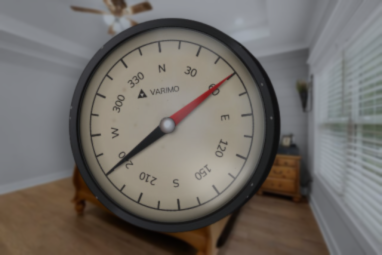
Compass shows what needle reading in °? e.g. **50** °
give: **60** °
